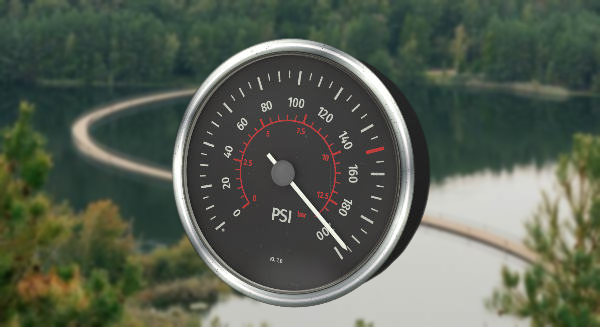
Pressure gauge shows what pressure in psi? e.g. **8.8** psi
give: **195** psi
